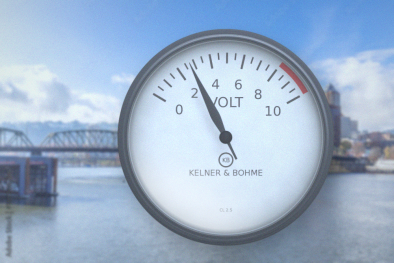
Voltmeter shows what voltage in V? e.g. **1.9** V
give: **2.75** V
